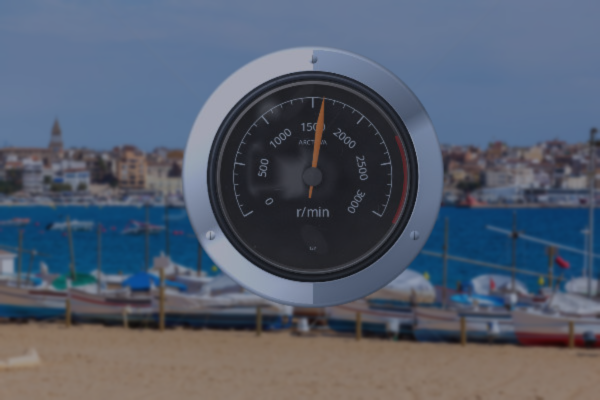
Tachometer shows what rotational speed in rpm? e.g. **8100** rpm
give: **1600** rpm
